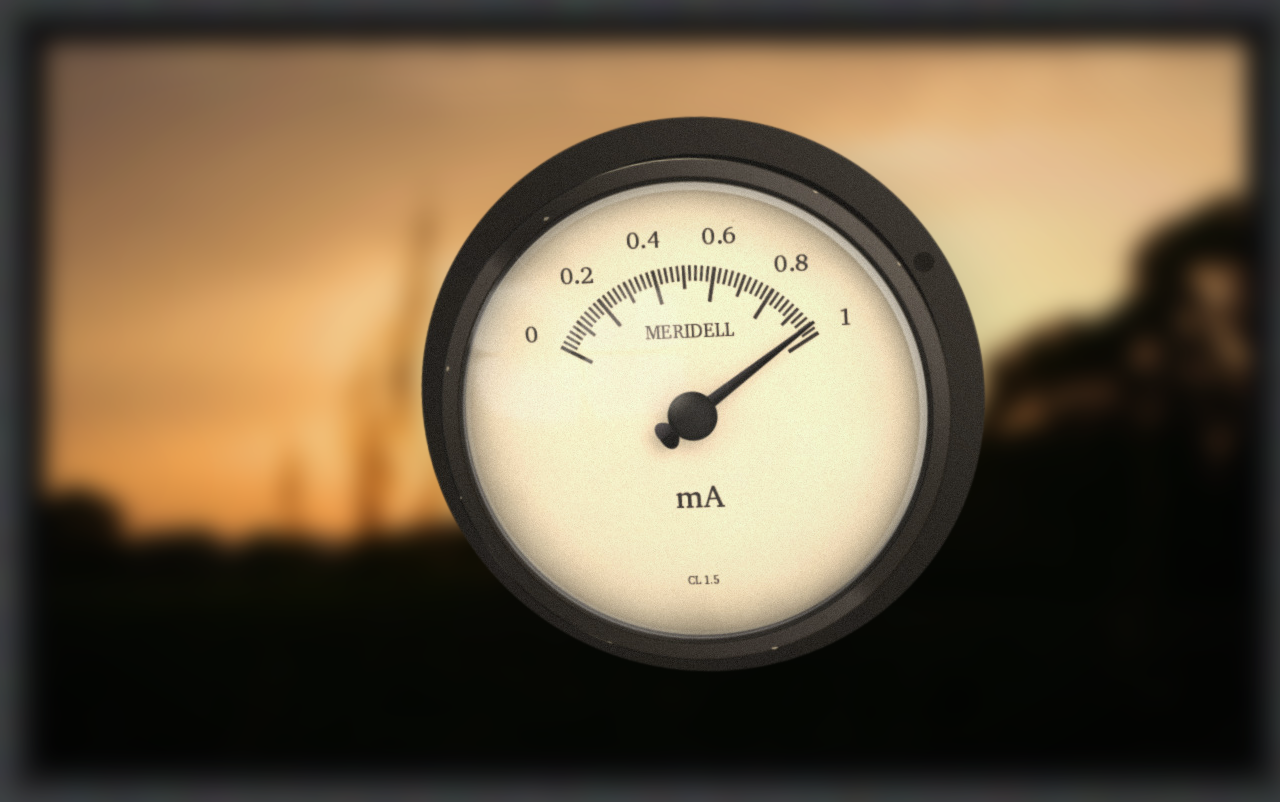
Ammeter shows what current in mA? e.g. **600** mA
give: **0.96** mA
